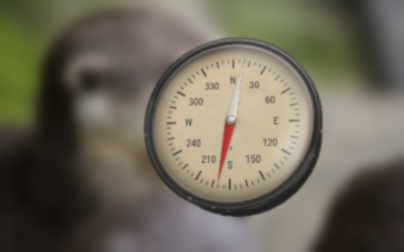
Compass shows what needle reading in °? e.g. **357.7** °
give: **190** °
